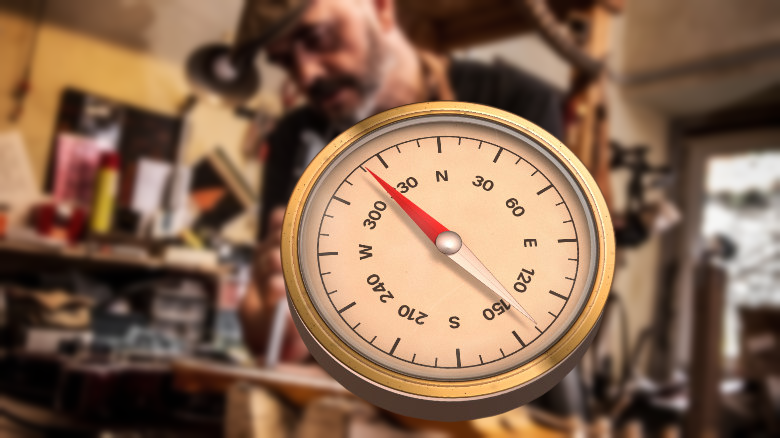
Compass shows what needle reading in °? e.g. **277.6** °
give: **320** °
